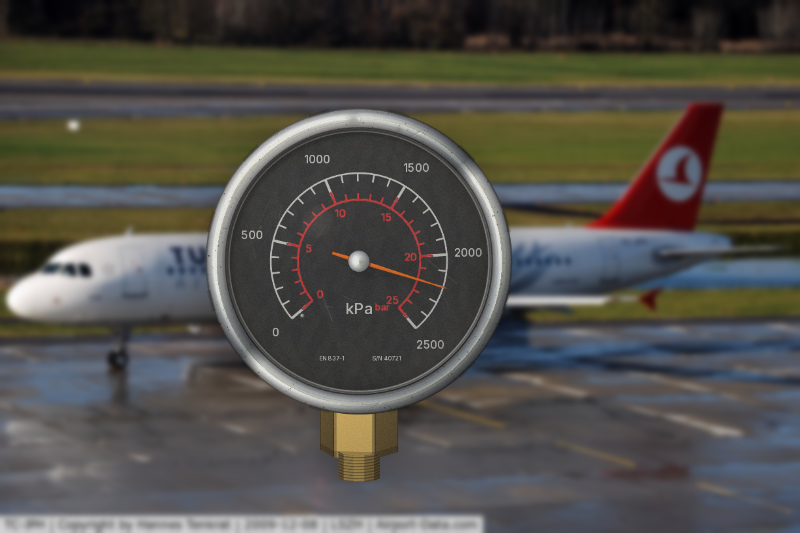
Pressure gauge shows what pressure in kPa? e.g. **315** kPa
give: **2200** kPa
